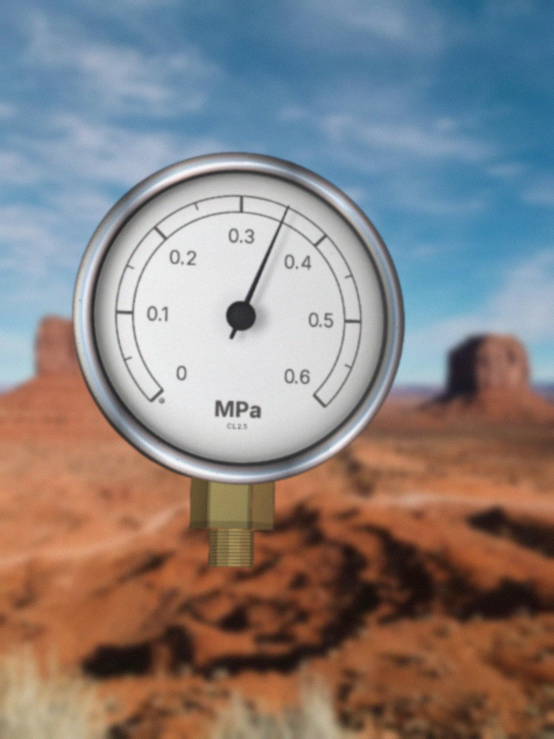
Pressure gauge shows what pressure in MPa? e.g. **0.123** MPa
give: **0.35** MPa
